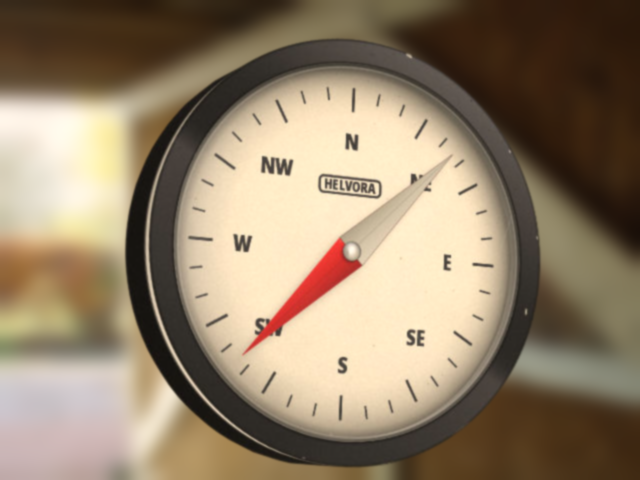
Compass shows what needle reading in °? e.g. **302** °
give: **225** °
